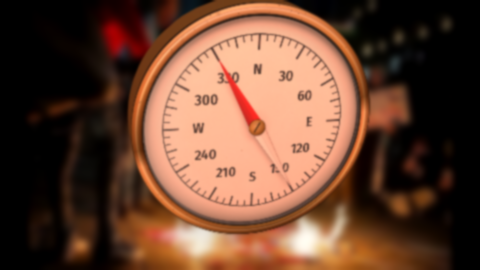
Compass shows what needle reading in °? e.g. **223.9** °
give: **330** °
